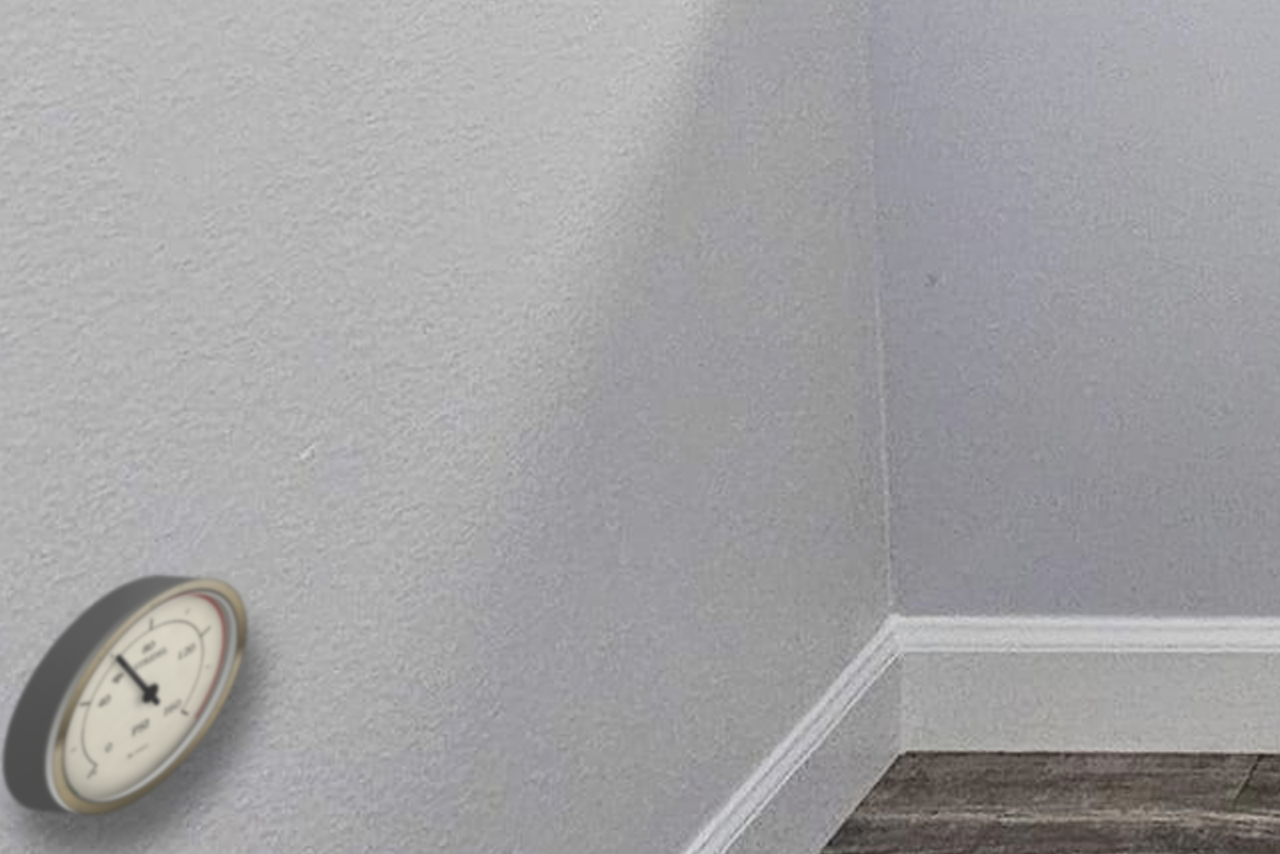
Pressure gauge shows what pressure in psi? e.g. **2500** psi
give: **60** psi
